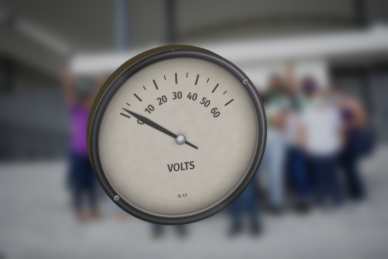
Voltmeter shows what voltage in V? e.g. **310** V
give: **2.5** V
